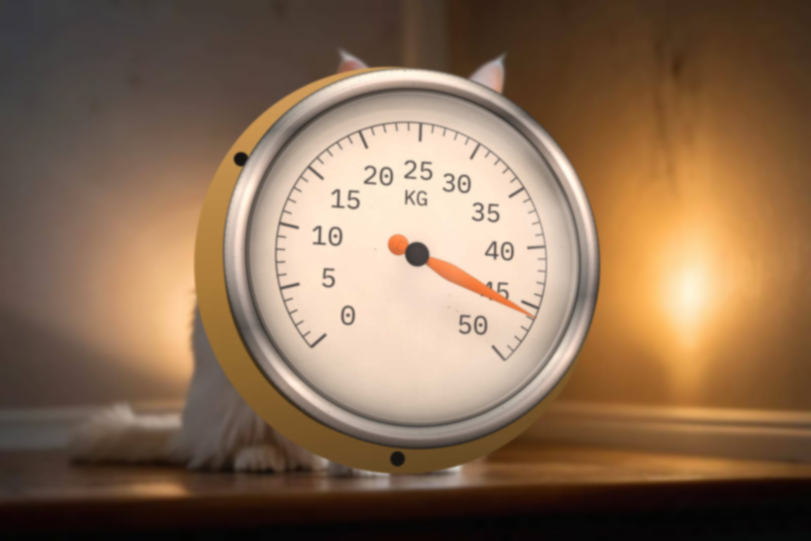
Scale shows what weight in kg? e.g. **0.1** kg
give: **46** kg
